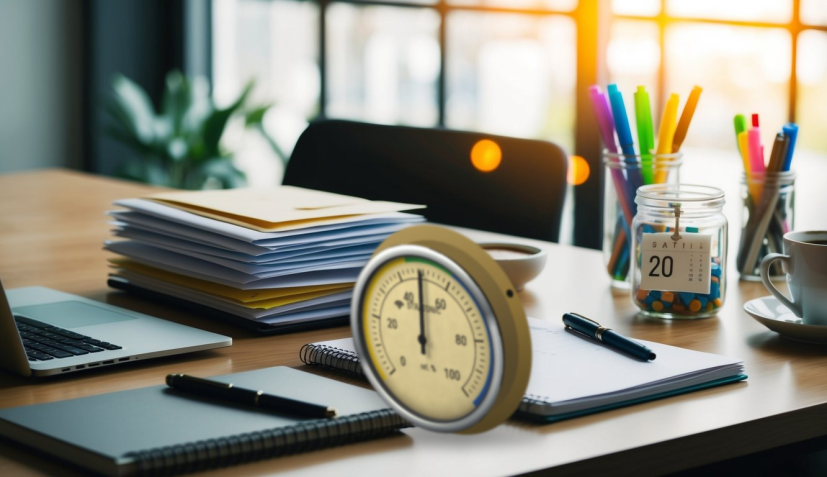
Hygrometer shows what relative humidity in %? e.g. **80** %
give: **50** %
